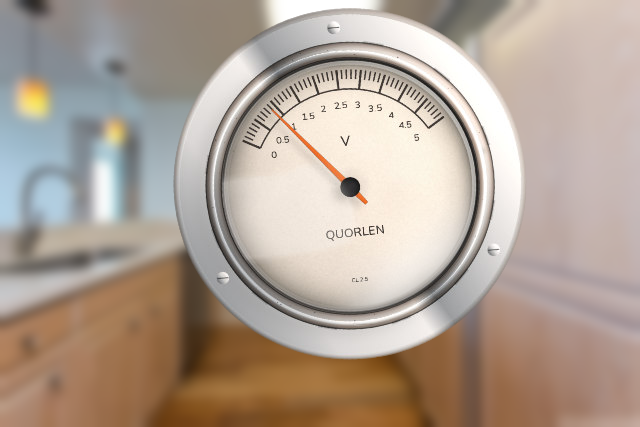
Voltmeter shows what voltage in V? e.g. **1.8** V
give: **0.9** V
